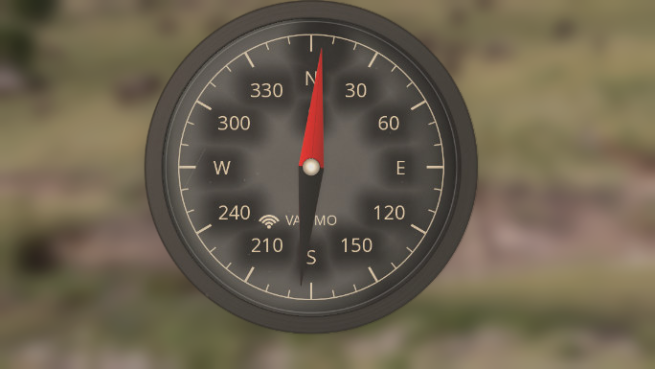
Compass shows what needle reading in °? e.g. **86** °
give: **5** °
